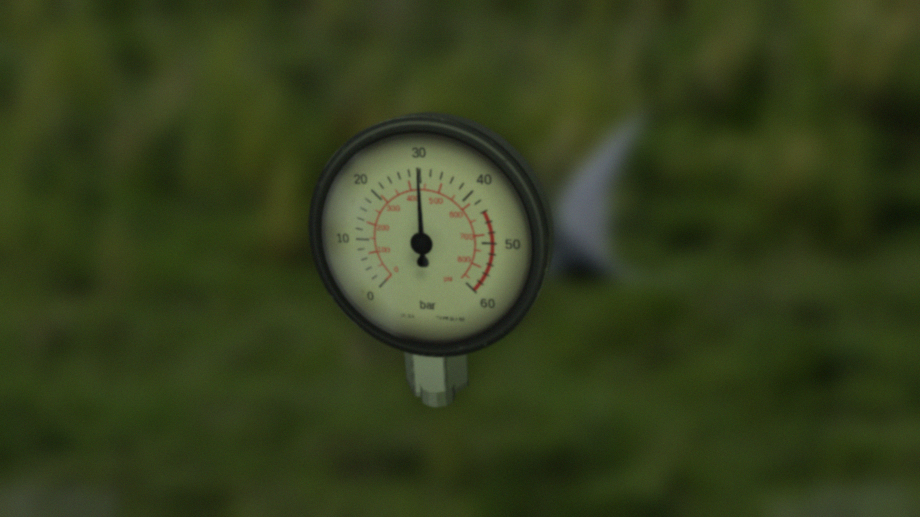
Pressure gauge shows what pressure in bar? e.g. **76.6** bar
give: **30** bar
